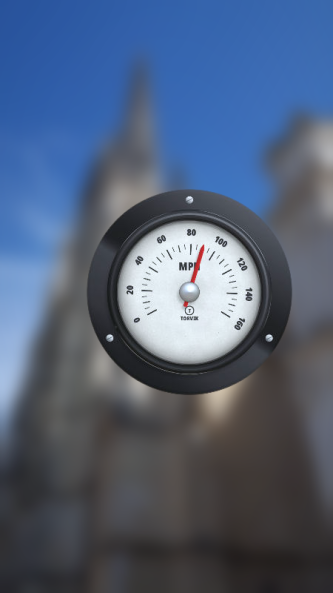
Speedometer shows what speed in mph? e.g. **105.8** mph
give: **90** mph
